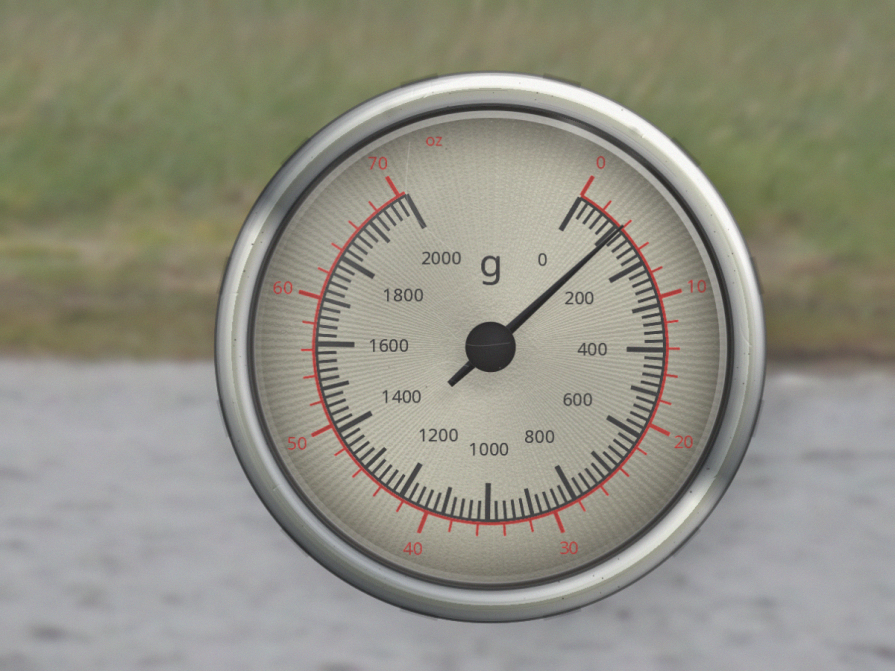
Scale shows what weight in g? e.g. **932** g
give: **110** g
